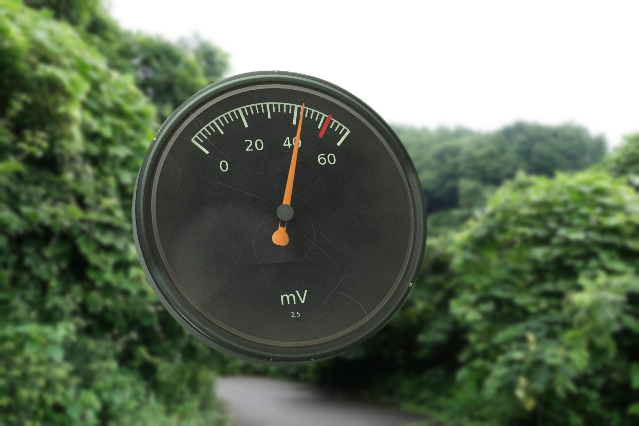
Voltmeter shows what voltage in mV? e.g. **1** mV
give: **42** mV
